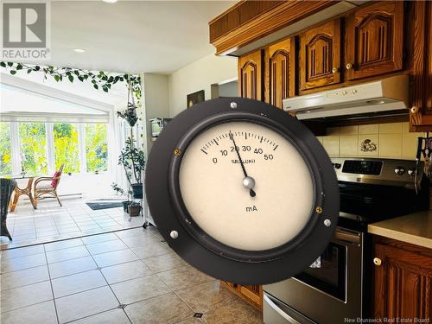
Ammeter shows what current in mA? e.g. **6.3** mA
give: **20** mA
